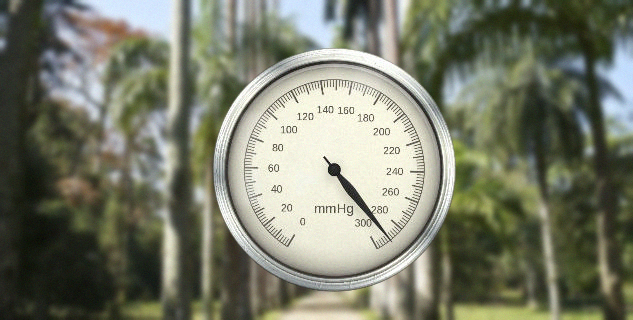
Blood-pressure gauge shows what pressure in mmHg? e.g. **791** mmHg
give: **290** mmHg
